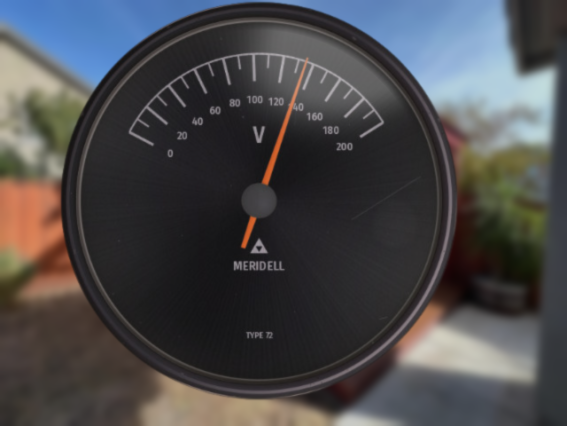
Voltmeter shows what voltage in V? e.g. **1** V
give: **135** V
